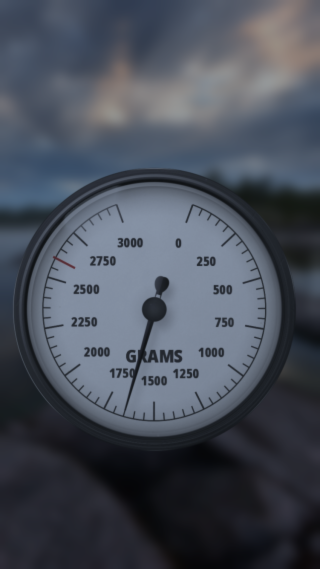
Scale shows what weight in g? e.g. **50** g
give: **1650** g
